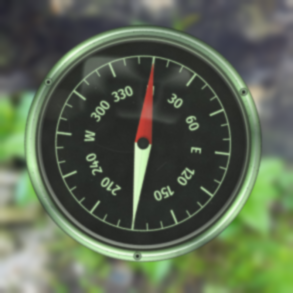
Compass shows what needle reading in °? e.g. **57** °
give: **0** °
